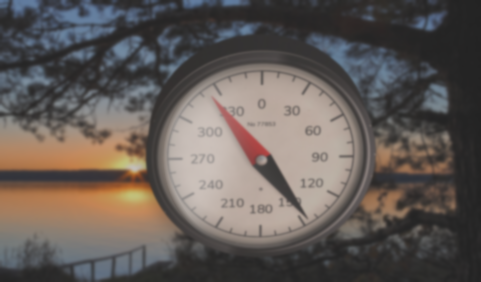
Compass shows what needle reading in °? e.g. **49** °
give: **325** °
